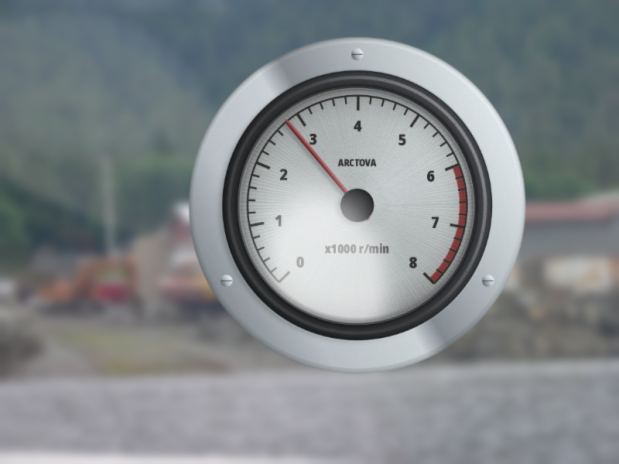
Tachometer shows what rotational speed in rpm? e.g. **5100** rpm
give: **2800** rpm
